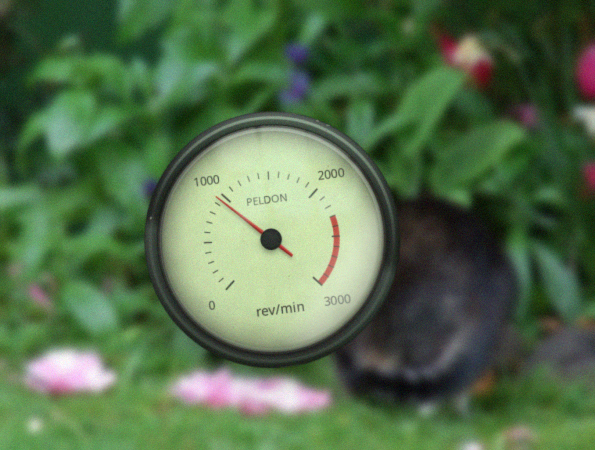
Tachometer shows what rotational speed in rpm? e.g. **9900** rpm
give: **950** rpm
